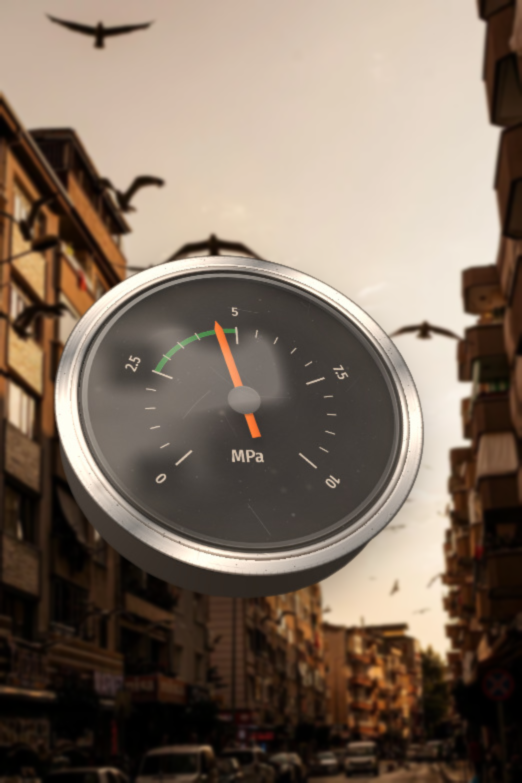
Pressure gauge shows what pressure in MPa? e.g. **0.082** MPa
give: **4.5** MPa
